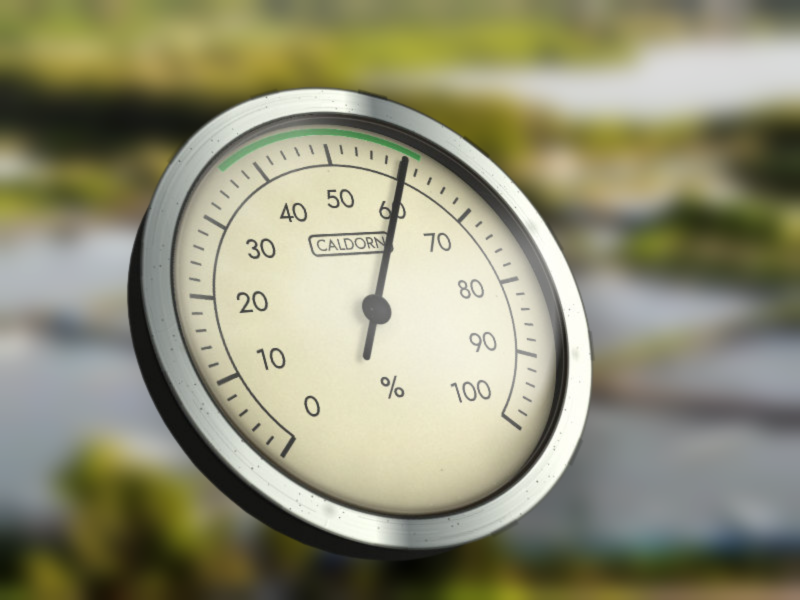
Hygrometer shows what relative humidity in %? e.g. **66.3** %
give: **60** %
